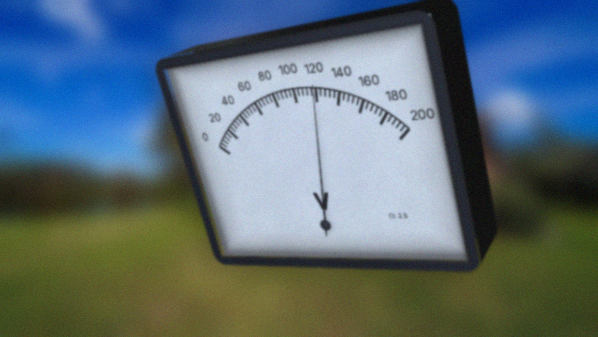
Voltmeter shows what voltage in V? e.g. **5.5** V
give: **120** V
